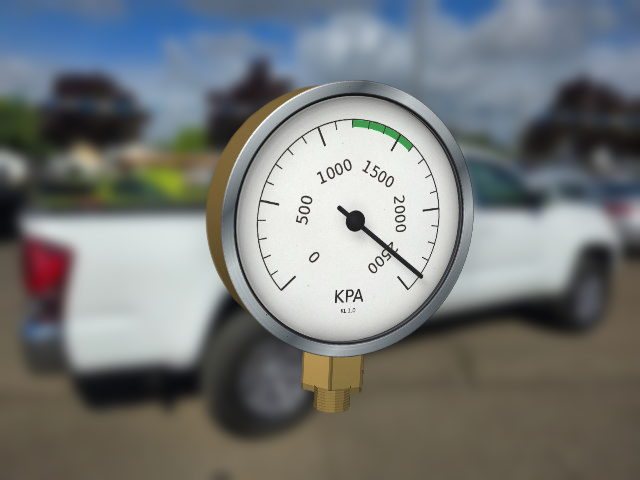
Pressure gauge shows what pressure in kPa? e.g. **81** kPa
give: **2400** kPa
